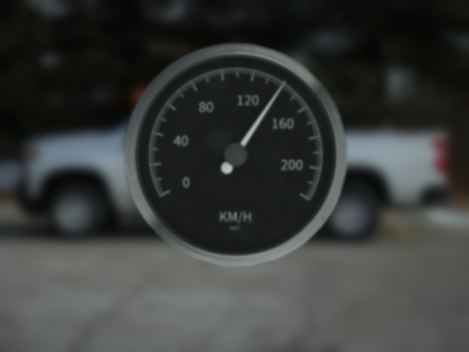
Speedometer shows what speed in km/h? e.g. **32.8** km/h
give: **140** km/h
